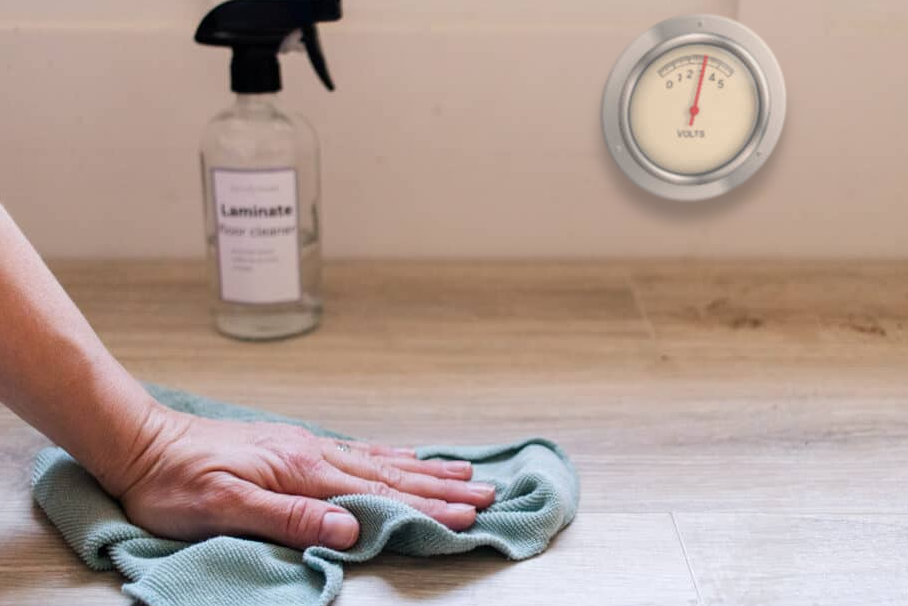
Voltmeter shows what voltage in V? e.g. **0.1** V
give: **3** V
